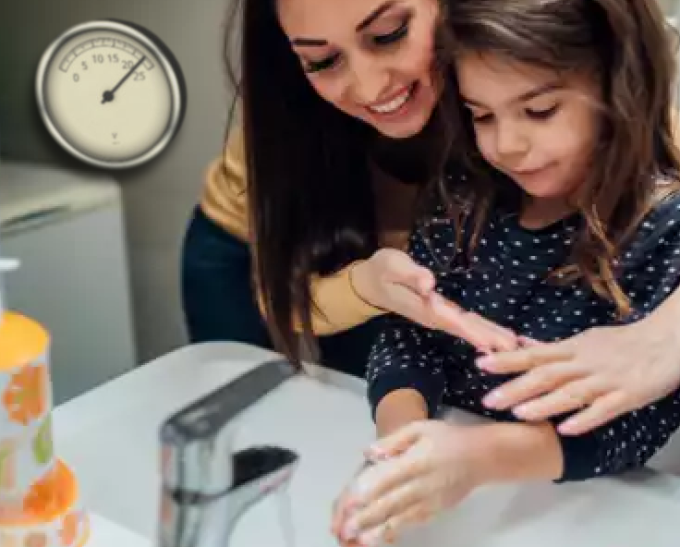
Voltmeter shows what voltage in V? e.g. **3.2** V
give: **22.5** V
